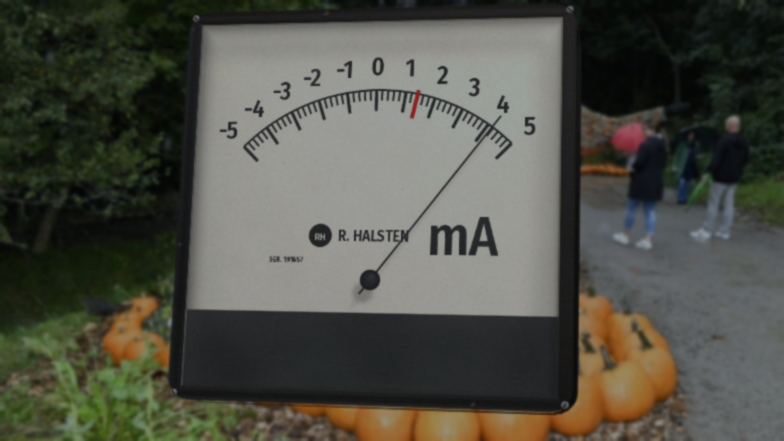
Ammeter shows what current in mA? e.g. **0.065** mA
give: **4.2** mA
